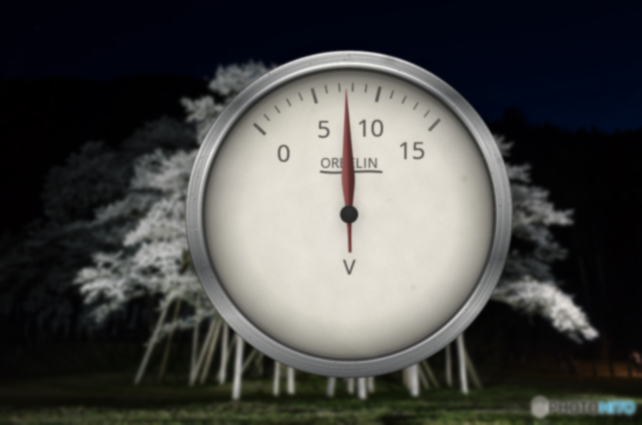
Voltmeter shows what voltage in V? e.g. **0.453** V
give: **7.5** V
